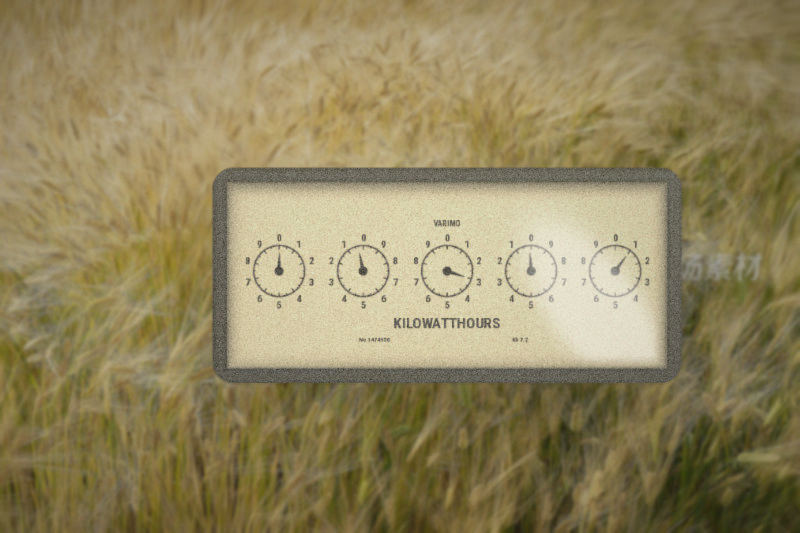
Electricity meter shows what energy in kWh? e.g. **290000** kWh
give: **301** kWh
